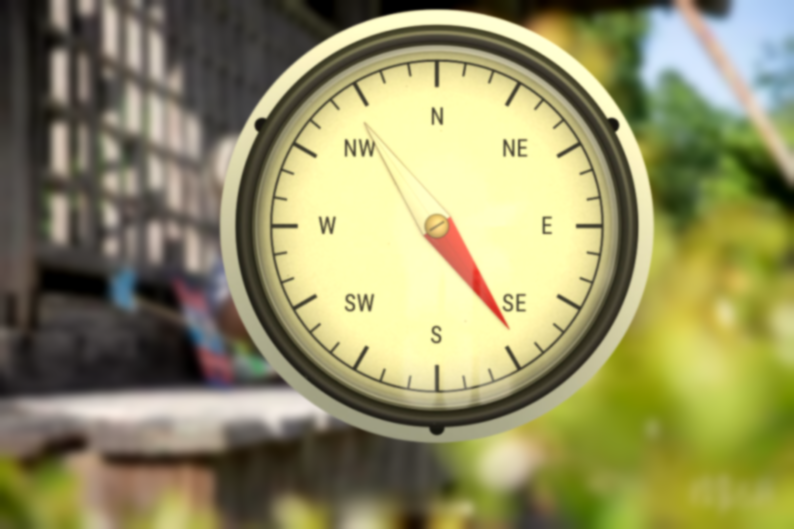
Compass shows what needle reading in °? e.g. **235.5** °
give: **145** °
